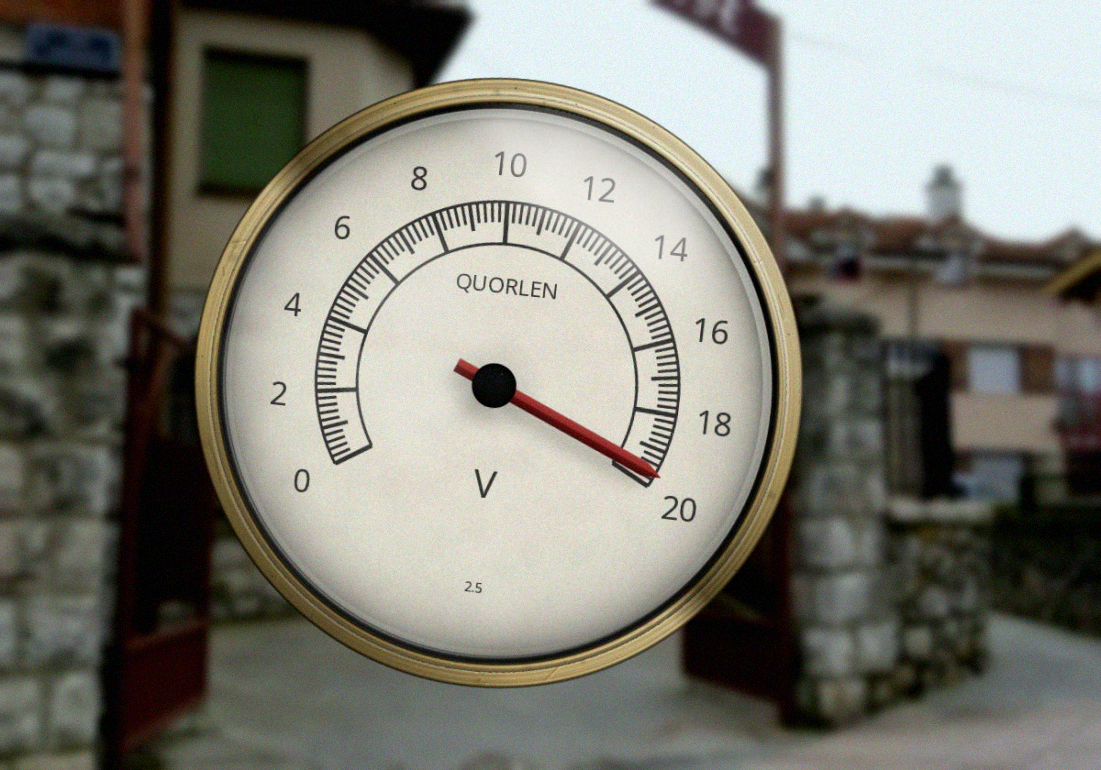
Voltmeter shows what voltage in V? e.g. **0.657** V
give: **19.6** V
